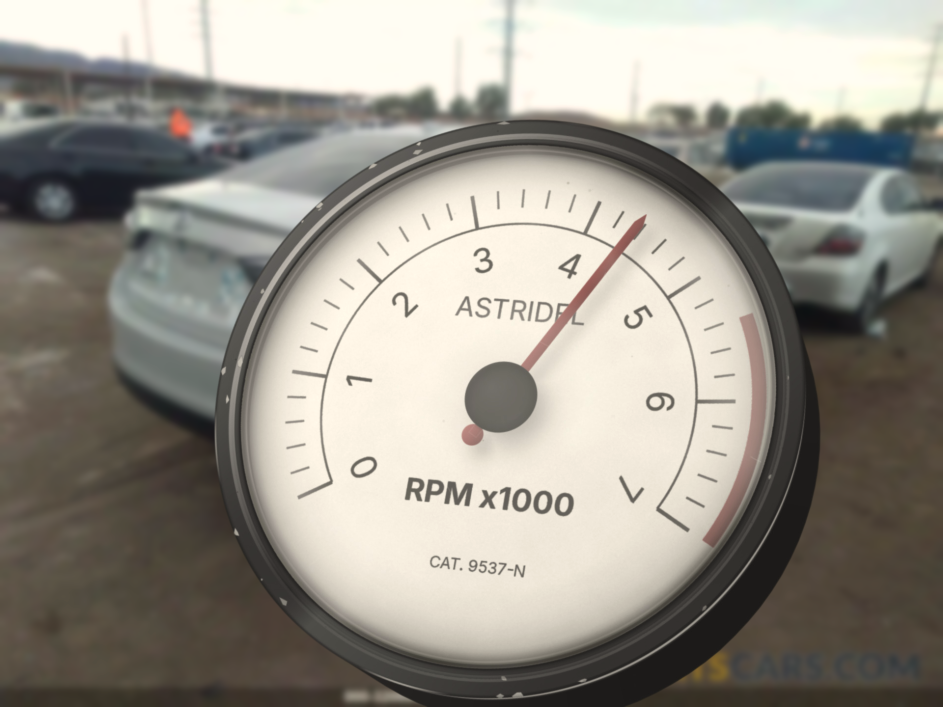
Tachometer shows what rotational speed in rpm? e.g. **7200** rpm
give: **4400** rpm
